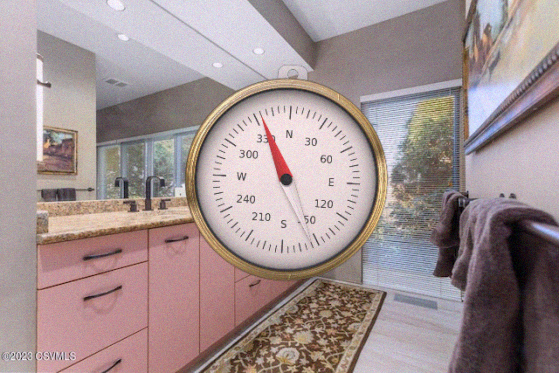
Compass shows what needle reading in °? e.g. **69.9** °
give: **335** °
